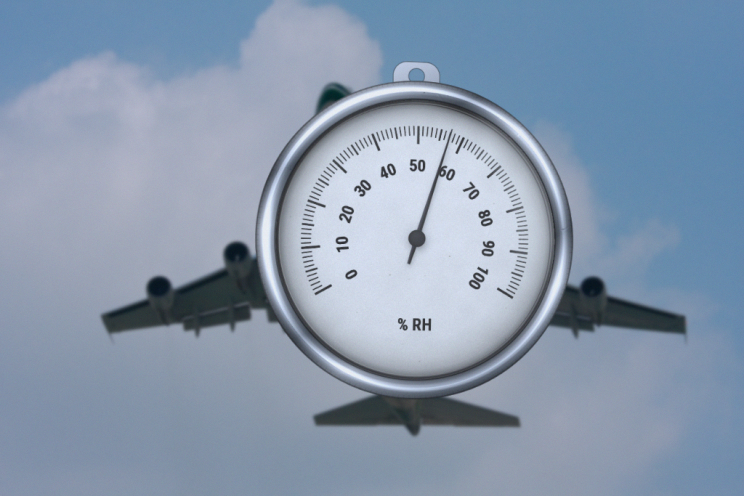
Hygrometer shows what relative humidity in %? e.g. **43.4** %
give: **57** %
